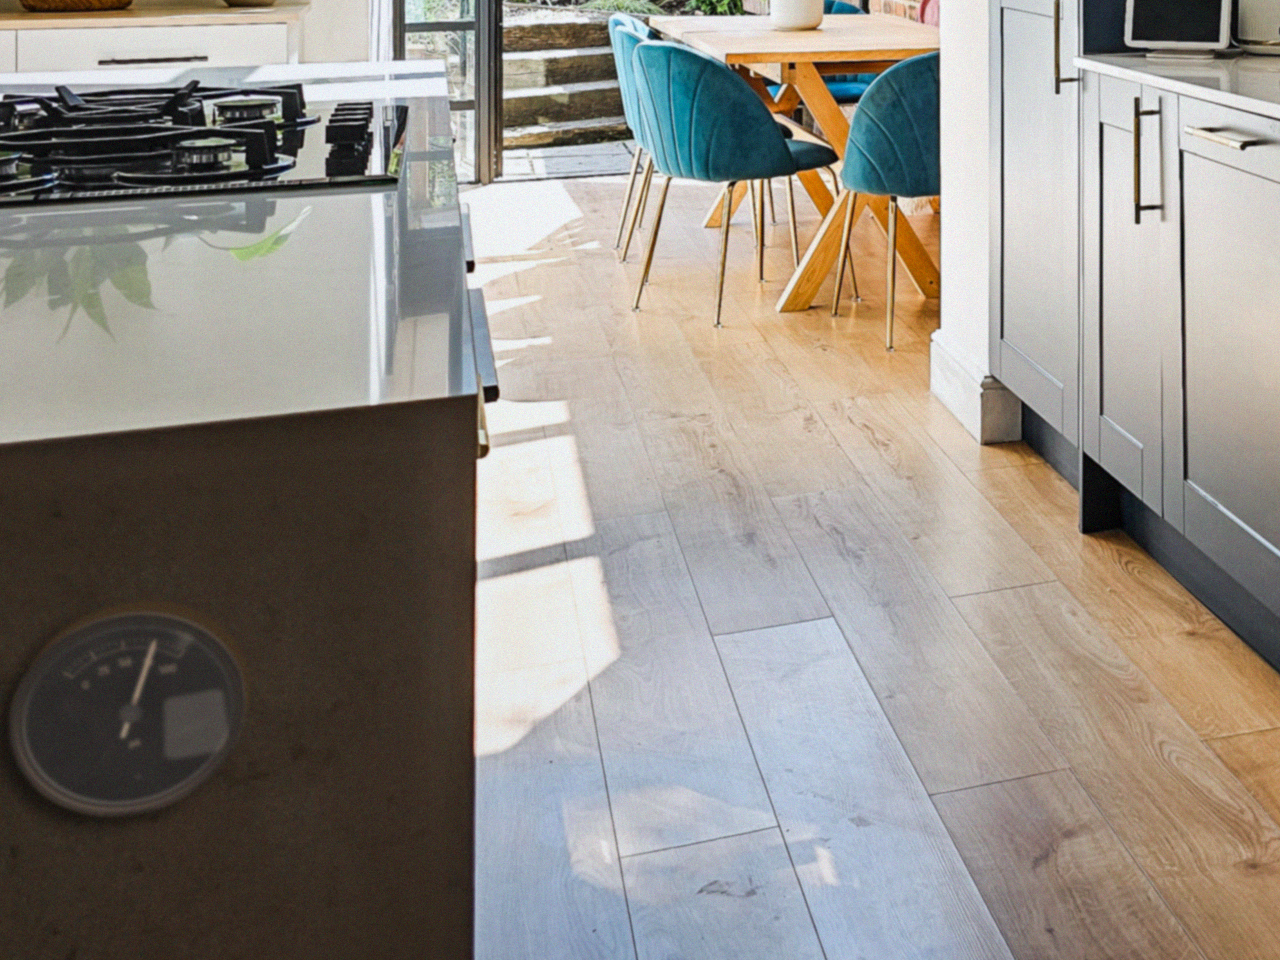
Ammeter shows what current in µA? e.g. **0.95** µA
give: **75** µA
